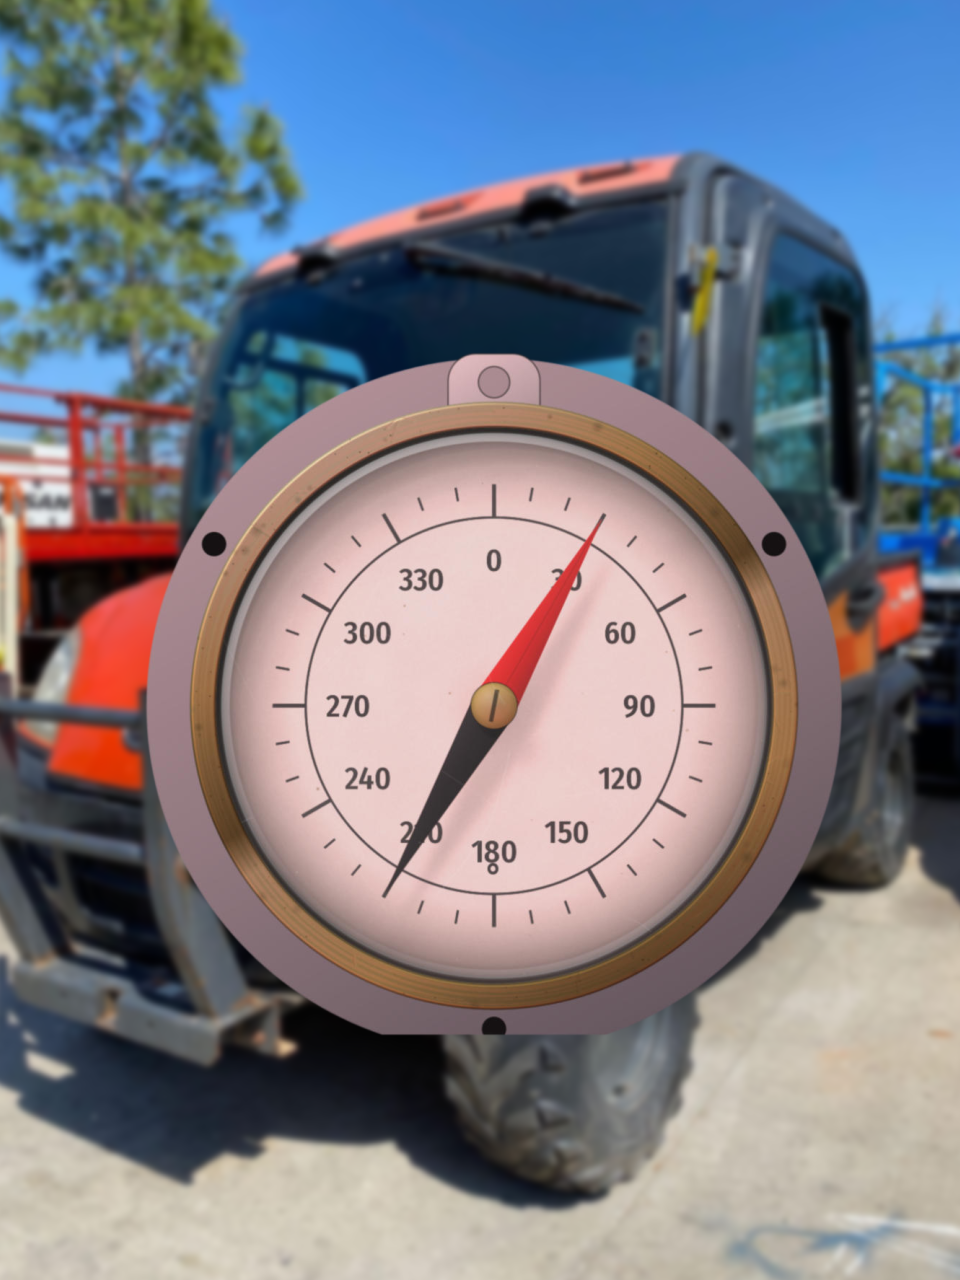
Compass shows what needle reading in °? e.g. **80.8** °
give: **30** °
